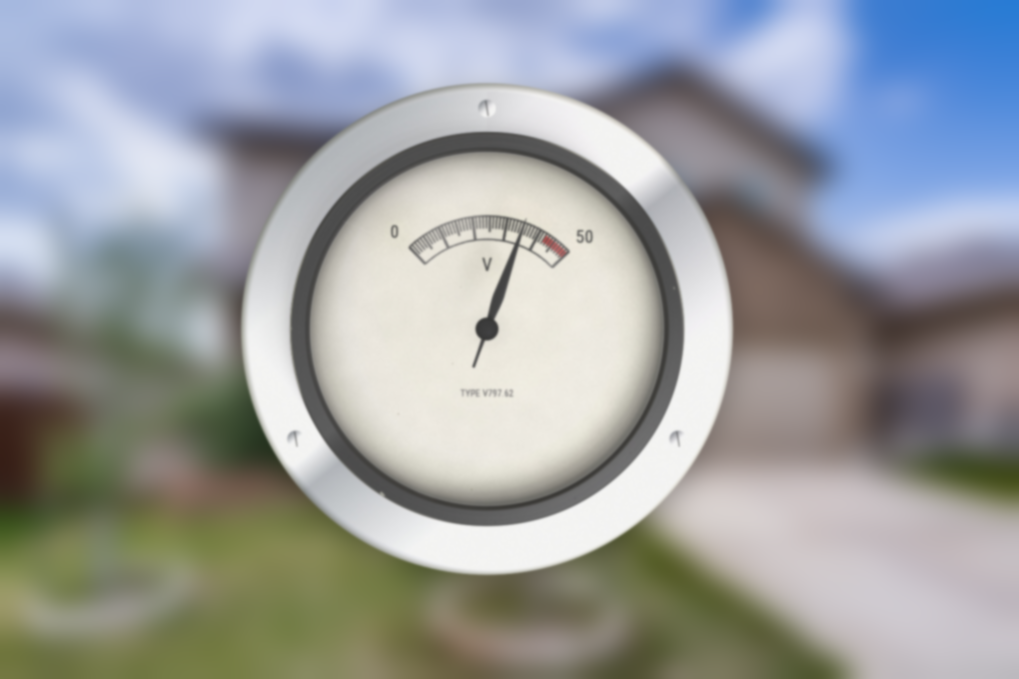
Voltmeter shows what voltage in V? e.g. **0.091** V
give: **35** V
